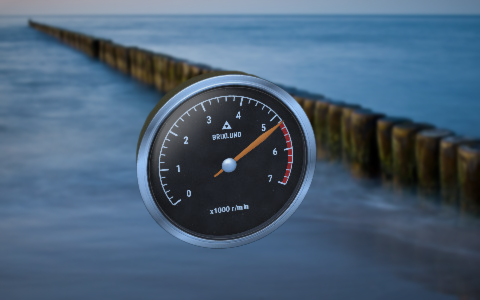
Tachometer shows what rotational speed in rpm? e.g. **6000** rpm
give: **5200** rpm
